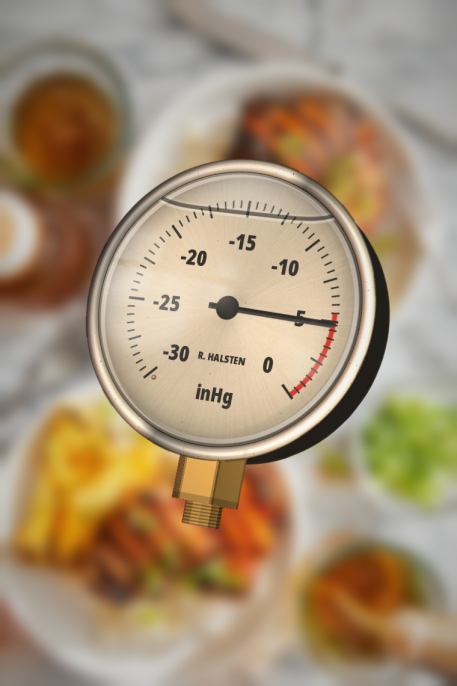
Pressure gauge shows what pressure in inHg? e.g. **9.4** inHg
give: **-4.75** inHg
